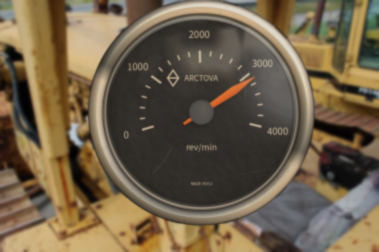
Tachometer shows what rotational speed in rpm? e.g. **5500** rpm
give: **3100** rpm
